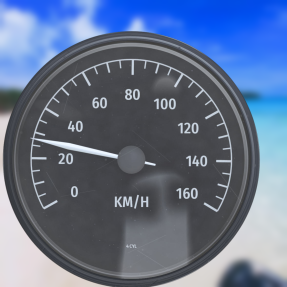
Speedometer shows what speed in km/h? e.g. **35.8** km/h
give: **27.5** km/h
